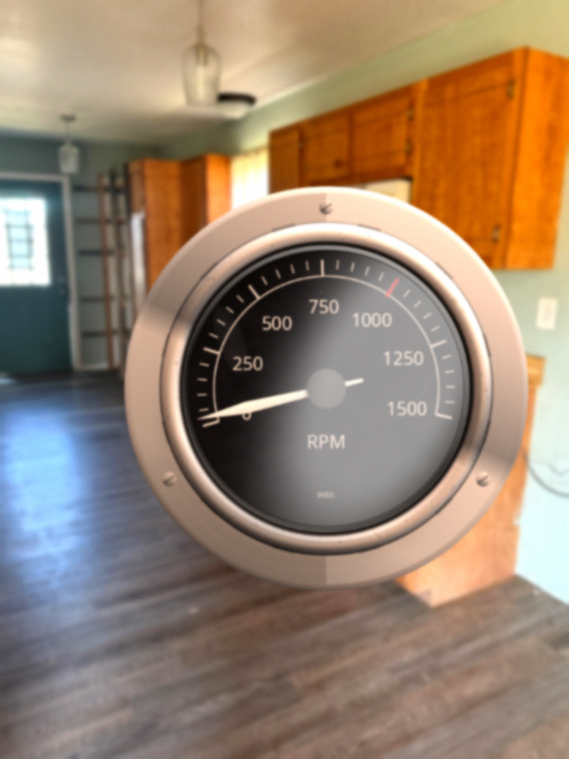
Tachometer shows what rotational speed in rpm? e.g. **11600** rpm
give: **25** rpm
